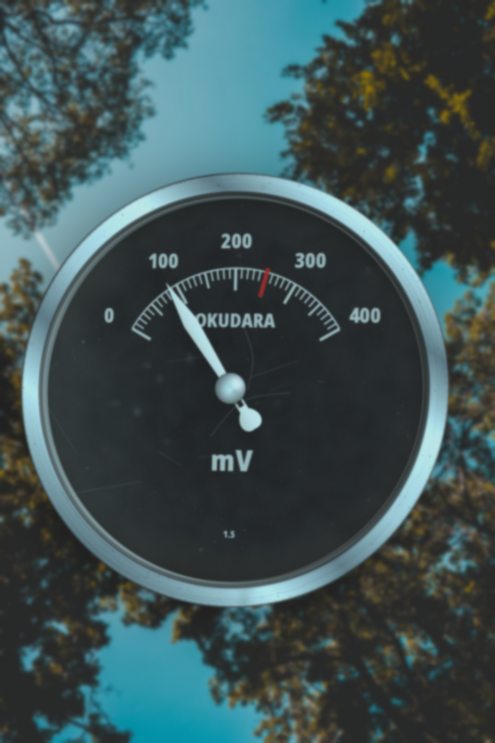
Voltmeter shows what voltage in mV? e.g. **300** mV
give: **90** mV
